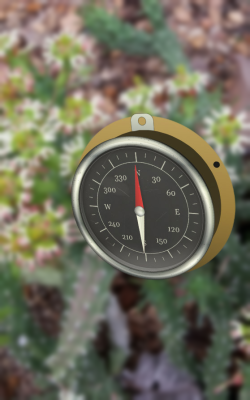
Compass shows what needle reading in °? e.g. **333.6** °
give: **0** °
